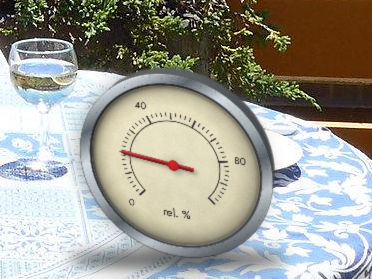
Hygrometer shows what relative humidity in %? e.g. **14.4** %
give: **20** %
